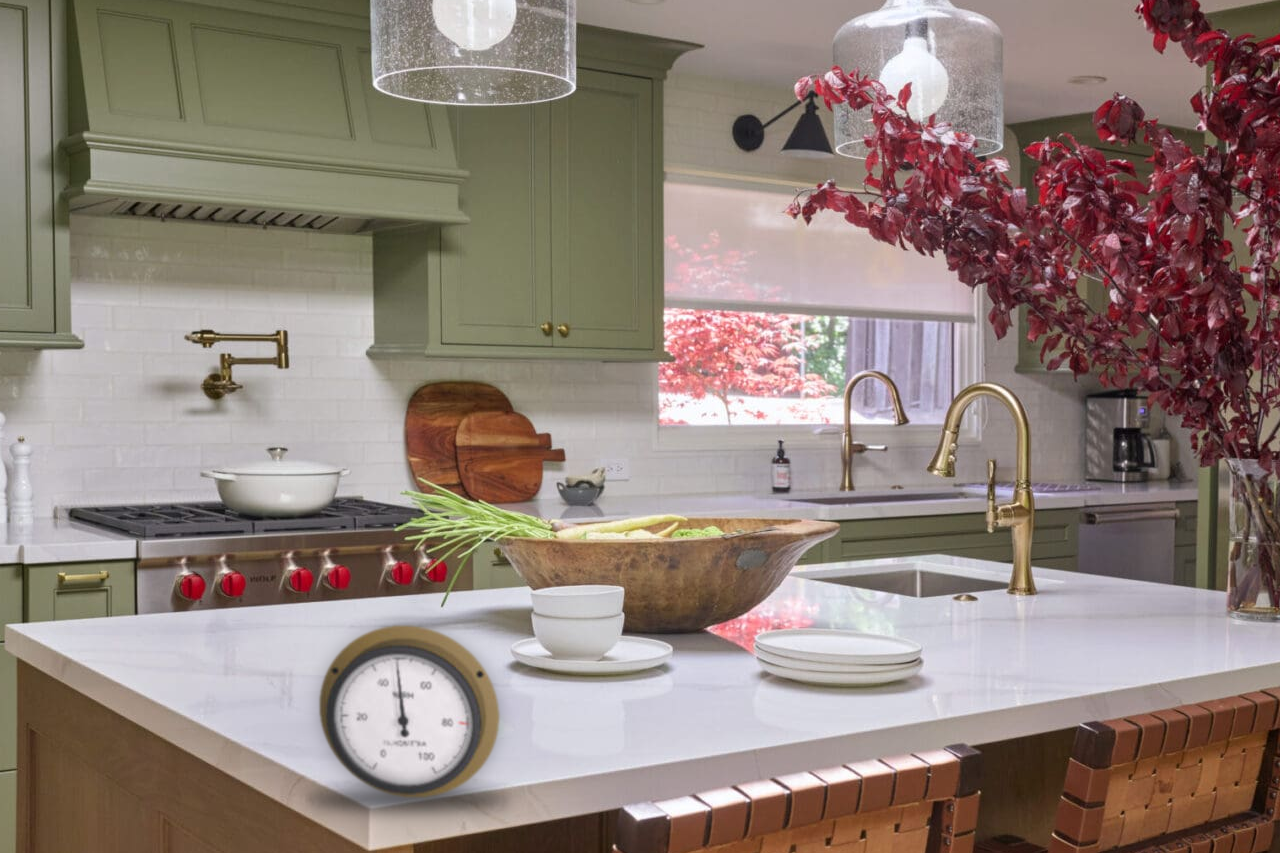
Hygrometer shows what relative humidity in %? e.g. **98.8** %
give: **48** %
